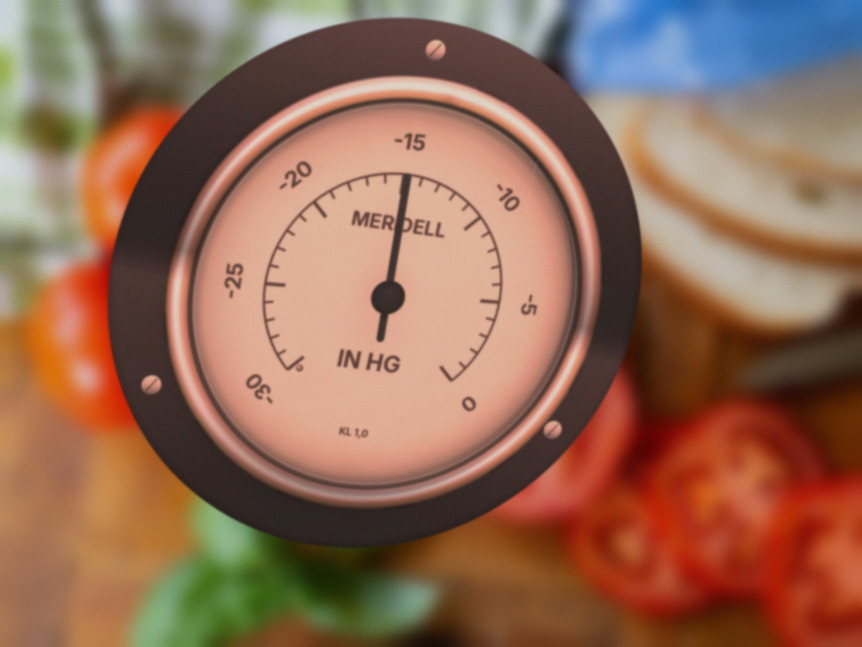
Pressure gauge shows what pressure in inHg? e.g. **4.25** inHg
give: **-15** inHg
